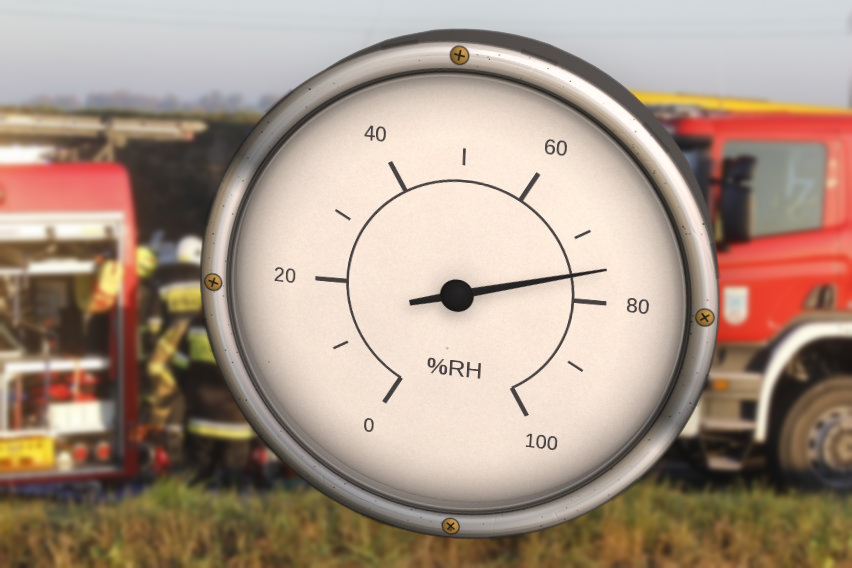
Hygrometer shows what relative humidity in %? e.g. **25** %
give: **75** %
